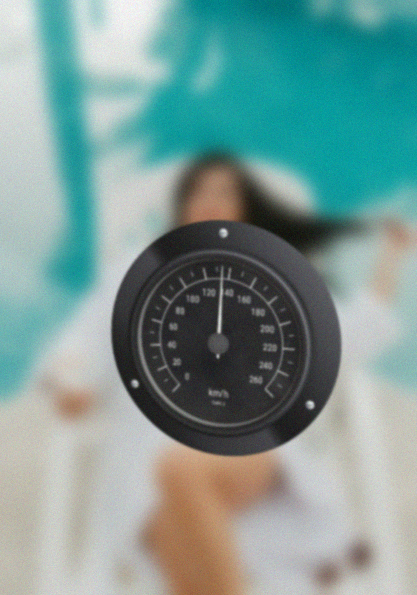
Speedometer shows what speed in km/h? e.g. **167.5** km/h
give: **135** km/h
